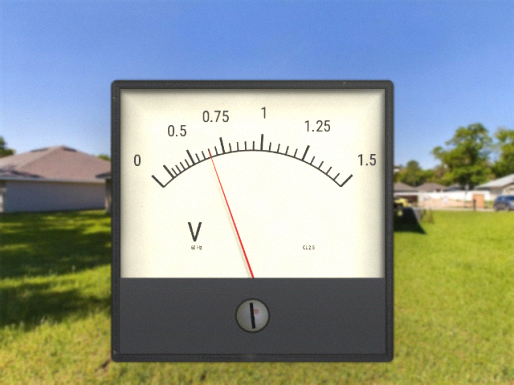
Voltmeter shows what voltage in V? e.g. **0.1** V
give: **0.65** V
